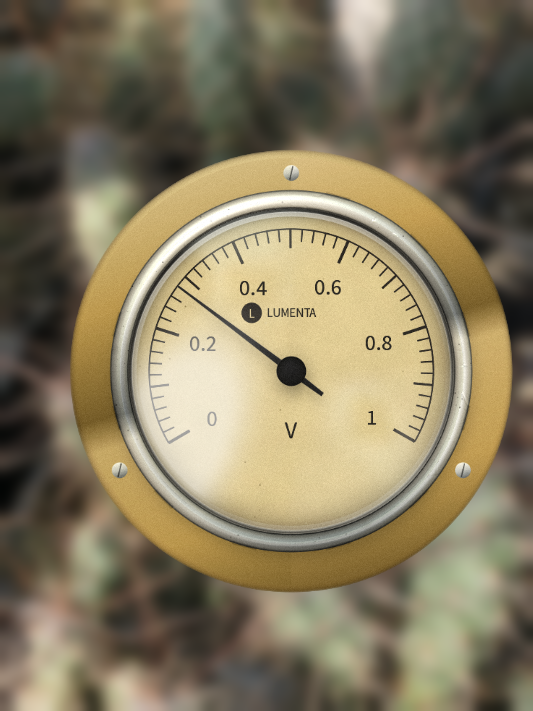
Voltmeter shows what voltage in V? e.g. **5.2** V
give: **0.28** V
